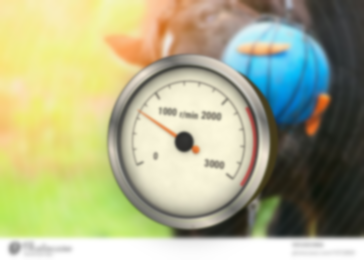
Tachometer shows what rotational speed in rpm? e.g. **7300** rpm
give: **700** rpm
